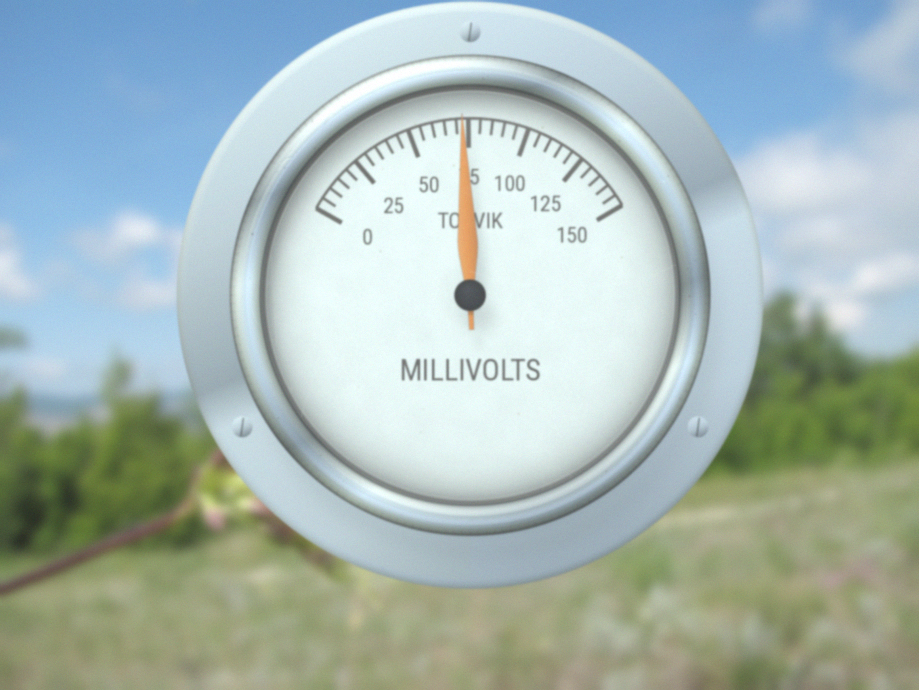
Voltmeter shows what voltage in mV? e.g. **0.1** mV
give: **72.5** mV
